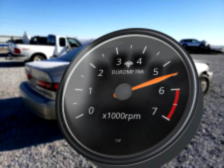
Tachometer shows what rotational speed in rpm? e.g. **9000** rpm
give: **5500** rpm
